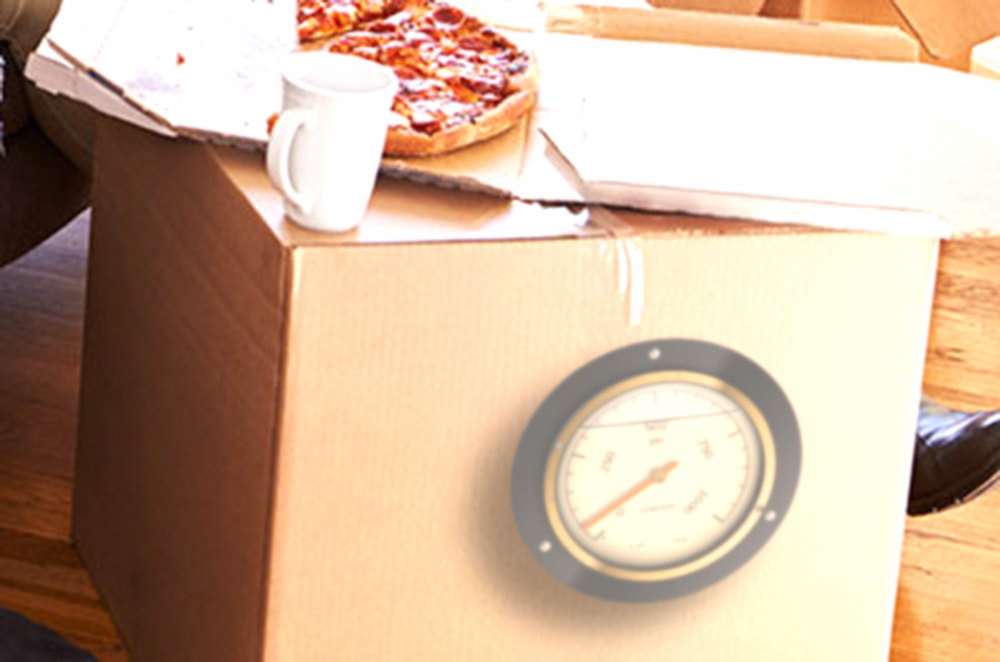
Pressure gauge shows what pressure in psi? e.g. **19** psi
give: **50** psi
